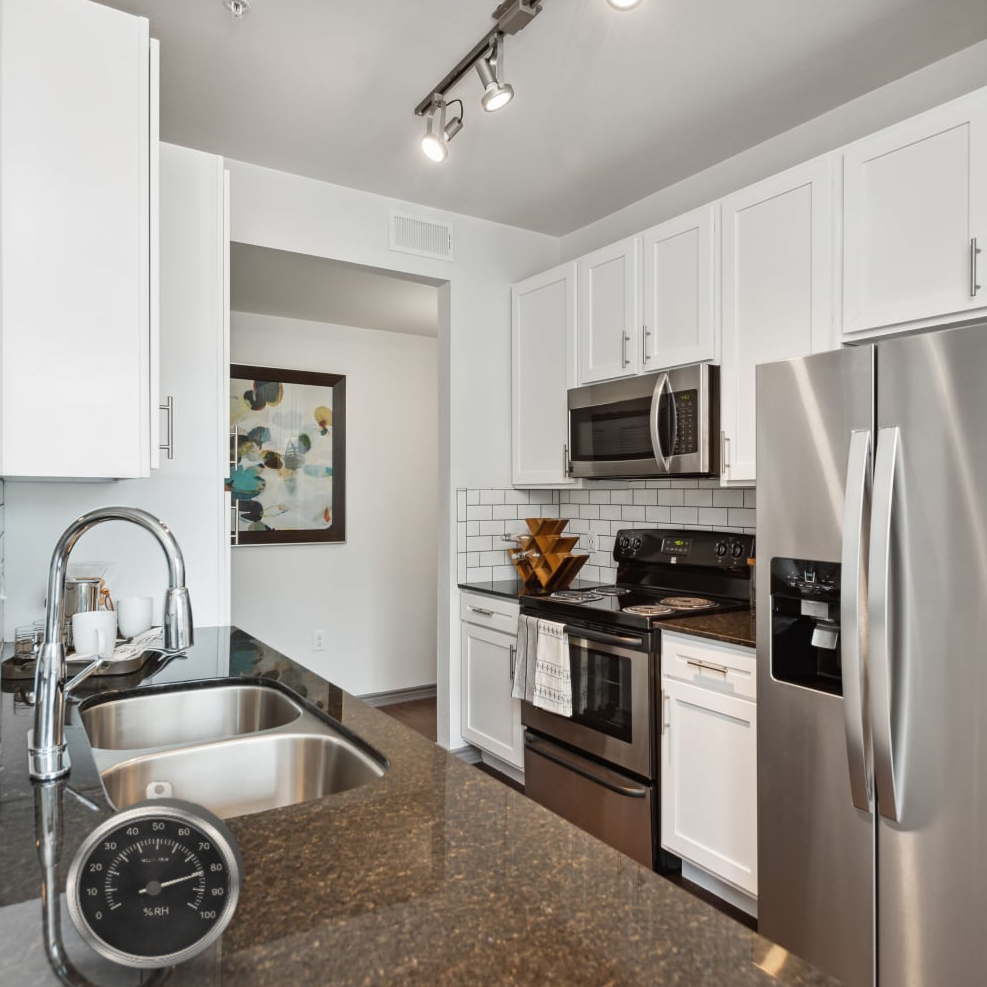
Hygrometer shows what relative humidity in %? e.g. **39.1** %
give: **80** %
